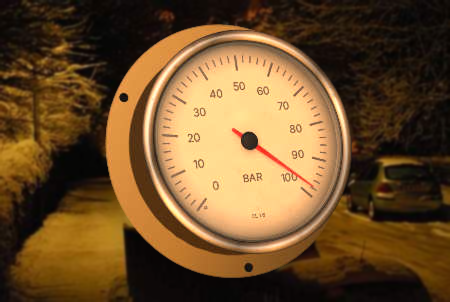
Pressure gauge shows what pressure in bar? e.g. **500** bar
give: **98** bar
